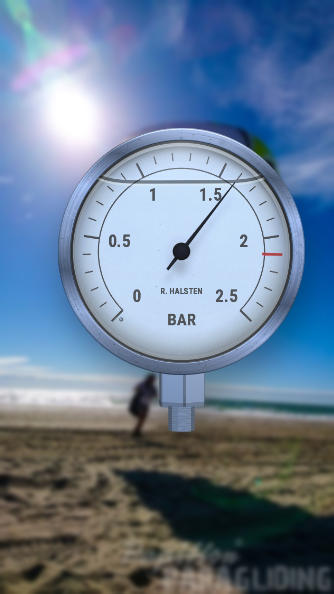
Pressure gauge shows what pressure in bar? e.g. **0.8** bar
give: **1.6** bar
